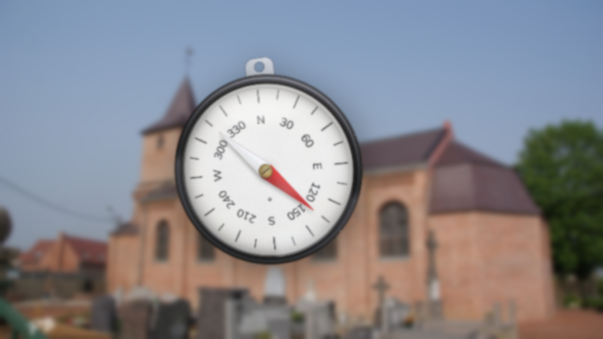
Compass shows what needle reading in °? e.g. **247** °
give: **135** °
